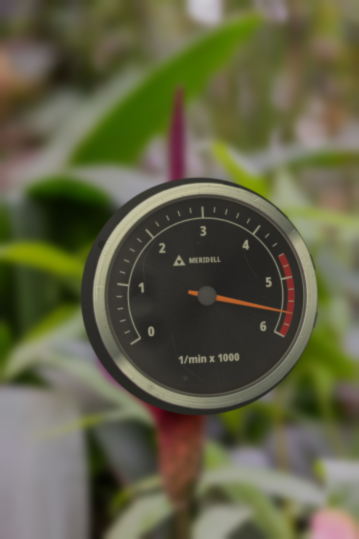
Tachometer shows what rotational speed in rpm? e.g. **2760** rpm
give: **5600** rpm
